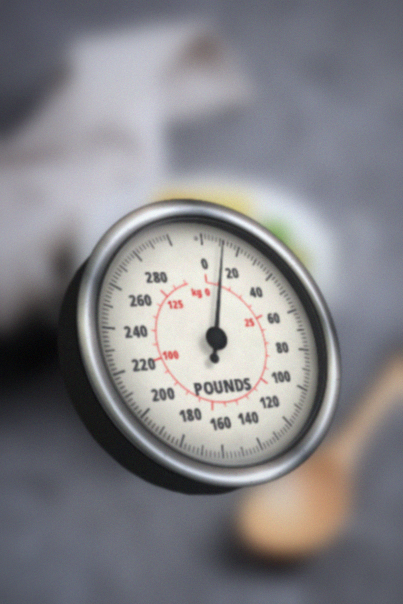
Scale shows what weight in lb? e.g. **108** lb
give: **10** lb
